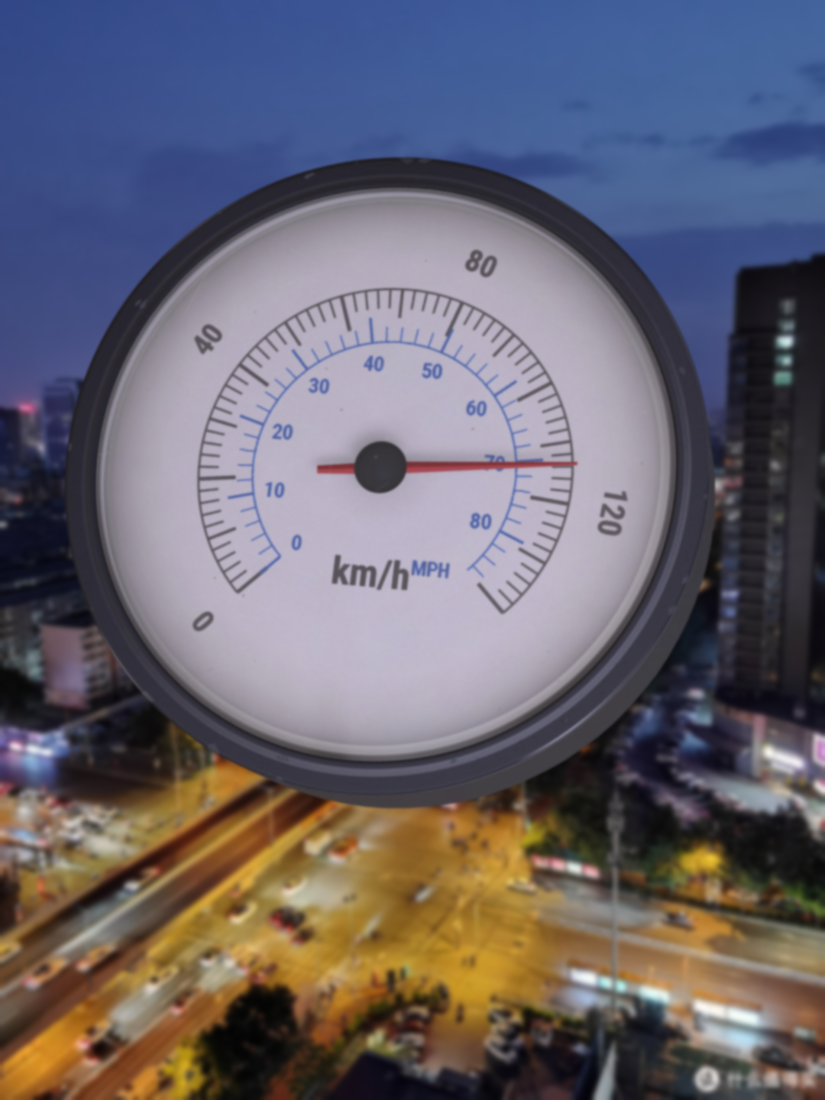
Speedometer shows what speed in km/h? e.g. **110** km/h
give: **114** km/h
